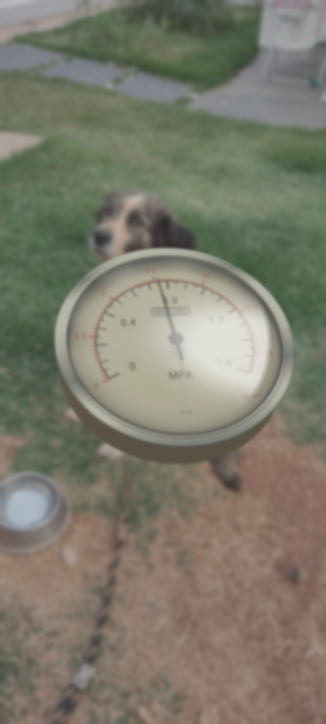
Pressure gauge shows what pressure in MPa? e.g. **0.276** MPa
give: **0.75** MPa
